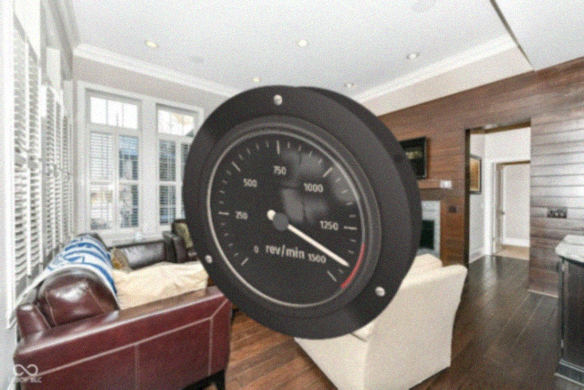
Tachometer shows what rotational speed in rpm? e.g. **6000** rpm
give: **1400** rpm
